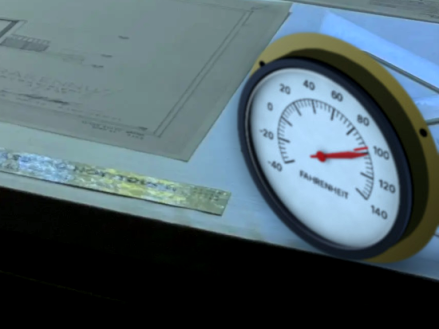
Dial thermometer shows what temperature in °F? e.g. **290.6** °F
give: **100** °F
